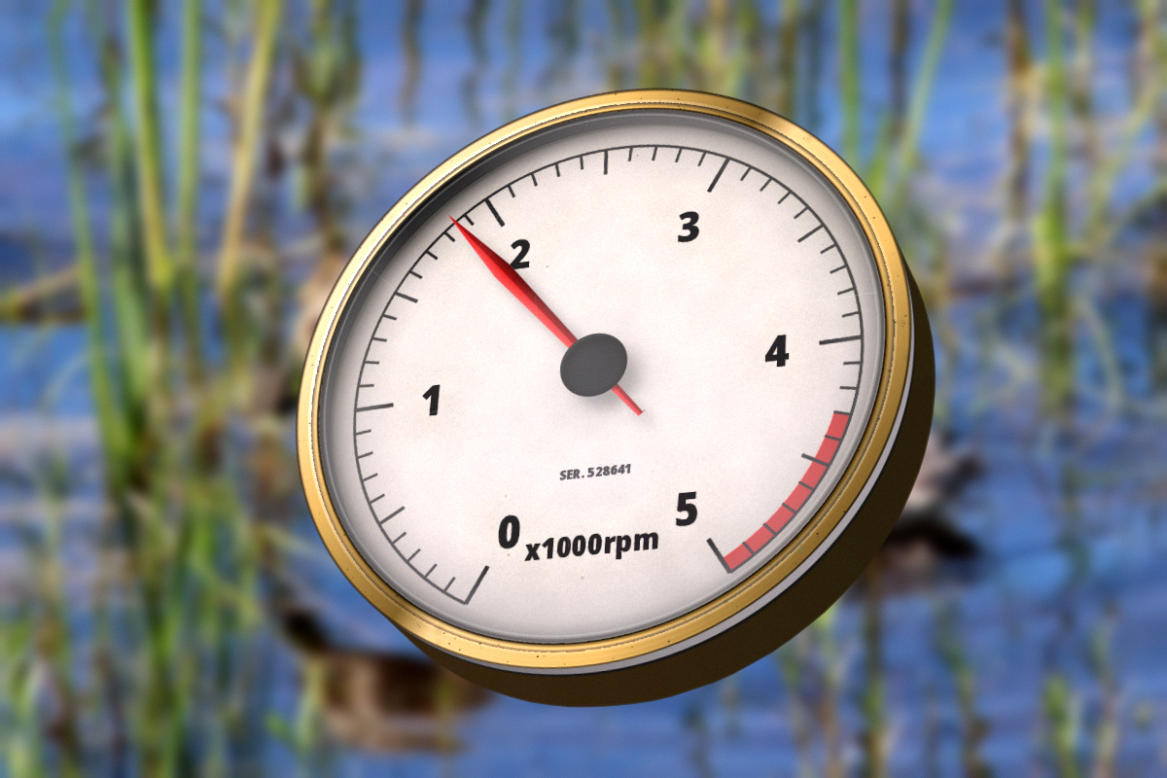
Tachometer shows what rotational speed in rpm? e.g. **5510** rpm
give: **1850** rpm
